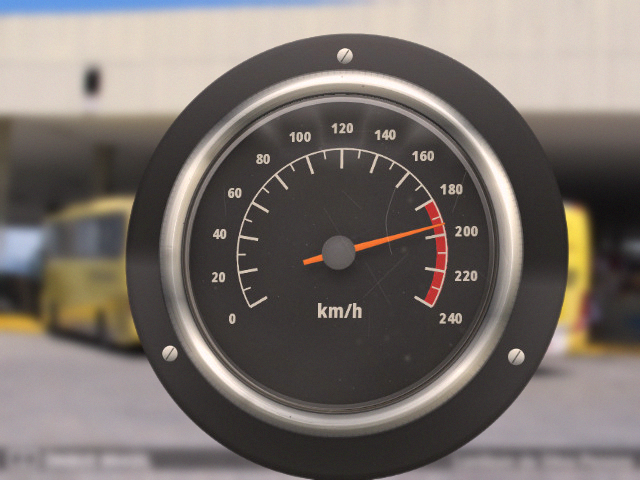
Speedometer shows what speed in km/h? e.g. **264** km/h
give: **195** km/h
